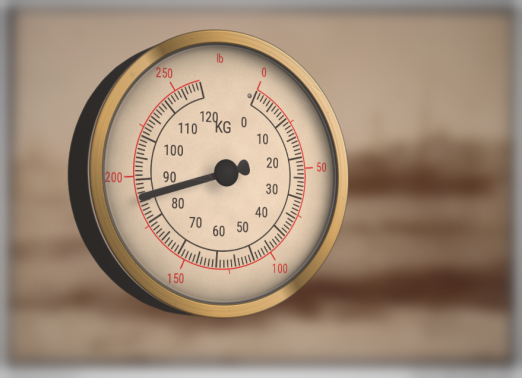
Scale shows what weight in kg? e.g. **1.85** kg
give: **86** kg
